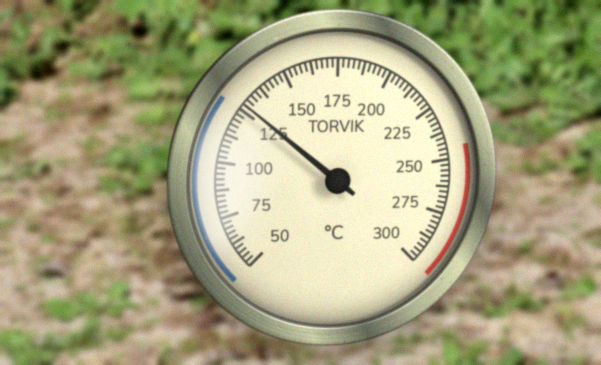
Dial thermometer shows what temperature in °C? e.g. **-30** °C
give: **127.5** °C
